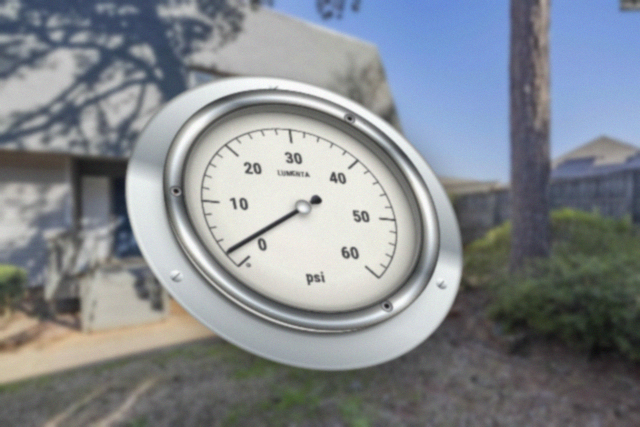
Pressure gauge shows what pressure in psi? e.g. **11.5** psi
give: **2** psi
